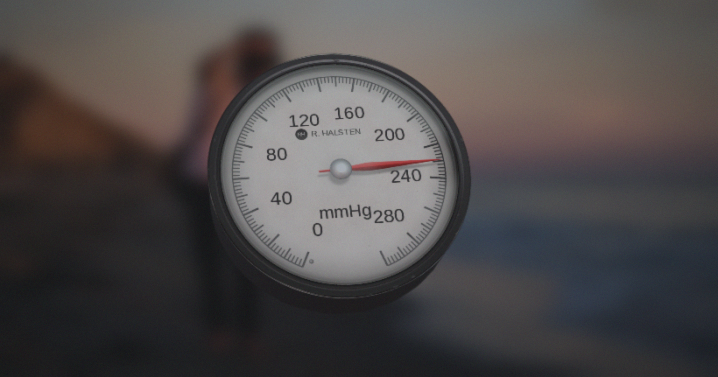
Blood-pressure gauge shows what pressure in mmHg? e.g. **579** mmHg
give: **230** mmHg
